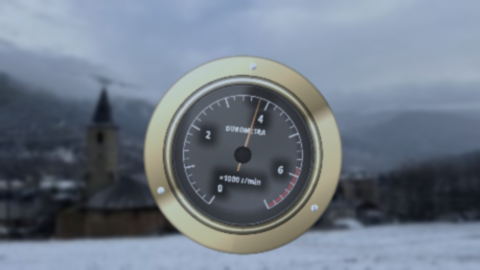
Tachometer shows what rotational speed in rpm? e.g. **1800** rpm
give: **3800** rpm
